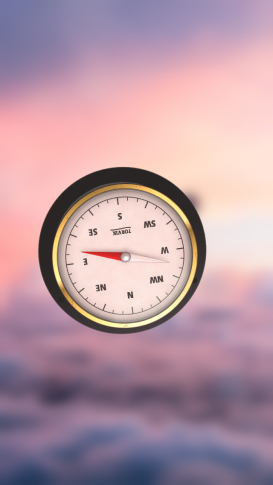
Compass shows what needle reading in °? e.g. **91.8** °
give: **105** °
